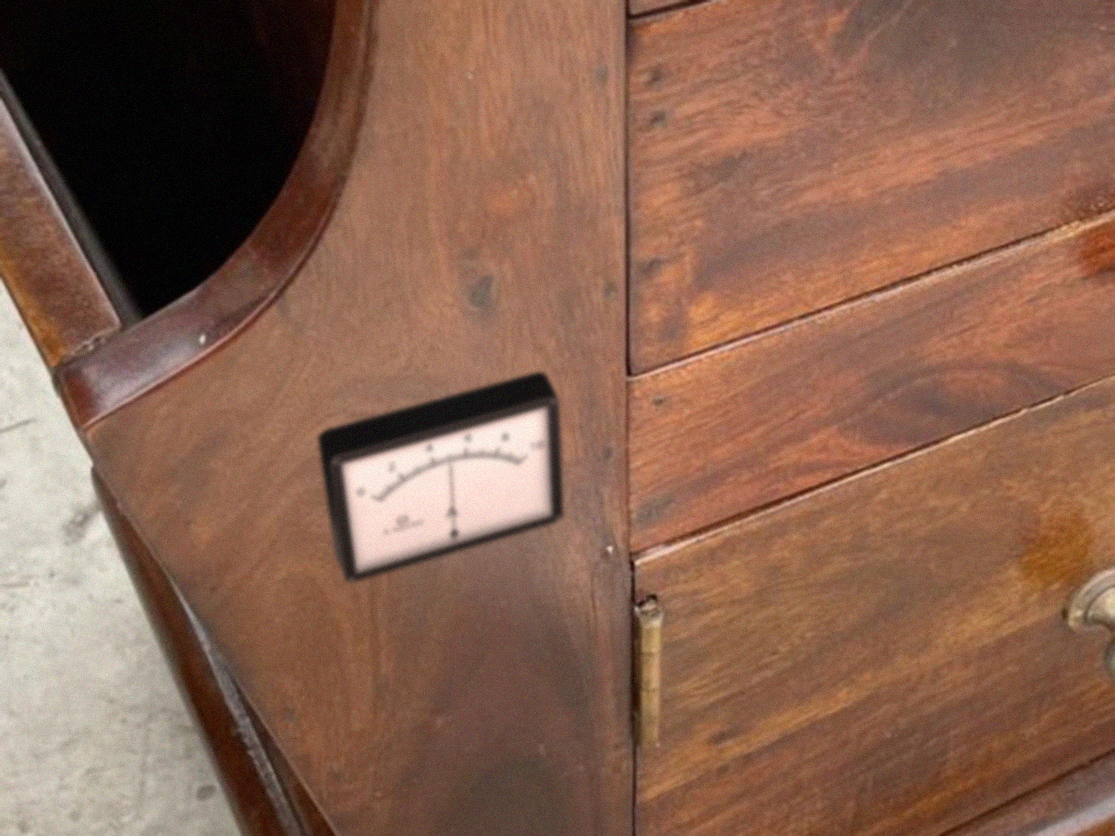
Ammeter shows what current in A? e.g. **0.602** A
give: **5** A
